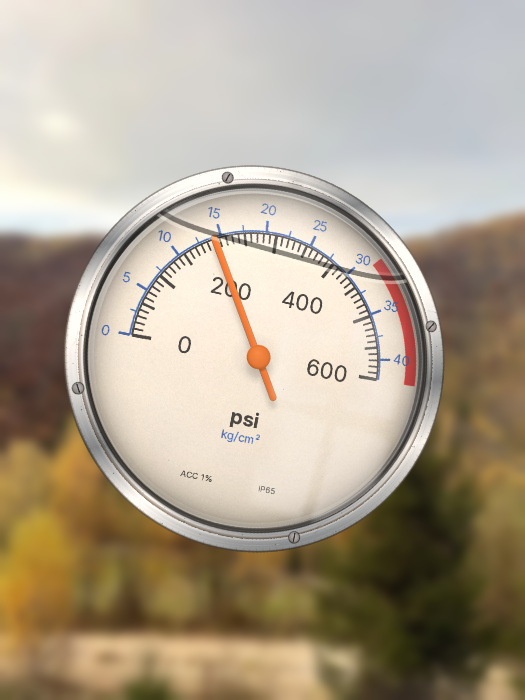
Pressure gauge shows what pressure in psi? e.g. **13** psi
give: **200** psi
